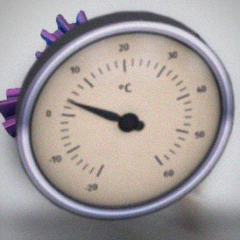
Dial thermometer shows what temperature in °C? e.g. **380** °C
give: **4** °C
